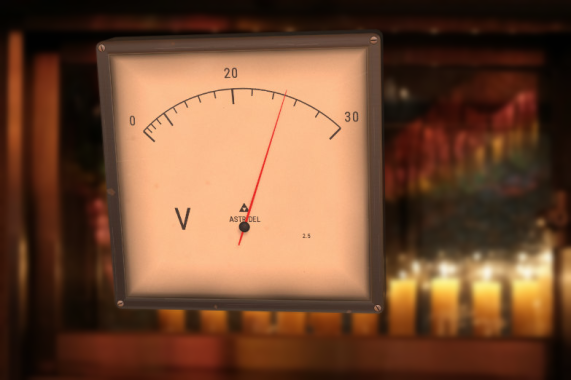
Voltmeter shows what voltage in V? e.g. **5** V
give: **25** V
